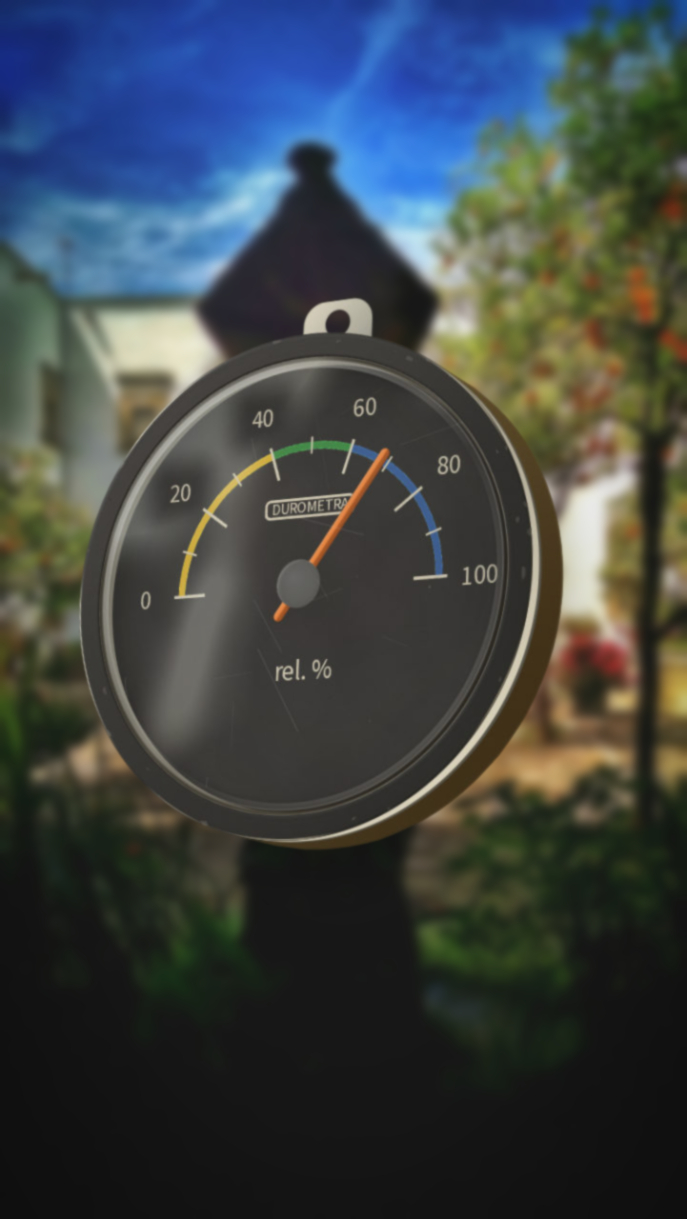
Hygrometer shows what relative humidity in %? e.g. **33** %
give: **70** %
